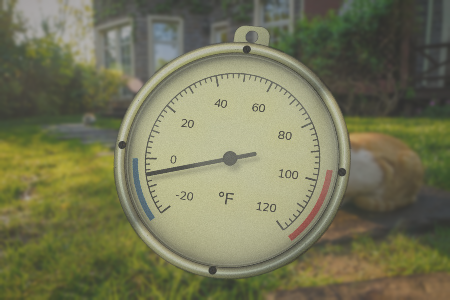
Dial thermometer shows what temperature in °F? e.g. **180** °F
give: **-6** °F
